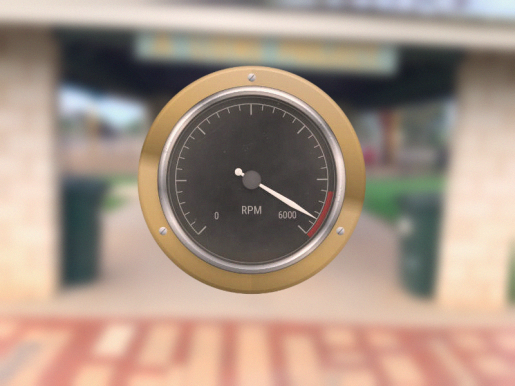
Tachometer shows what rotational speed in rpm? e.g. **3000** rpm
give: **5700** rpm
